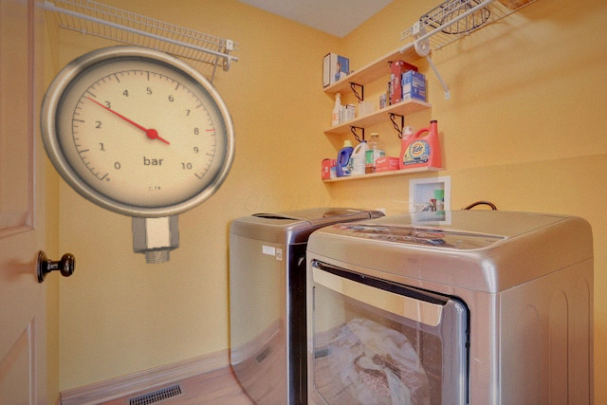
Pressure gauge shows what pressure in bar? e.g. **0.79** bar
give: **2.8** bar
